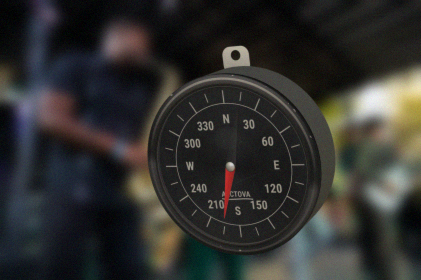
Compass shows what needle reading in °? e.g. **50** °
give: **195** °
